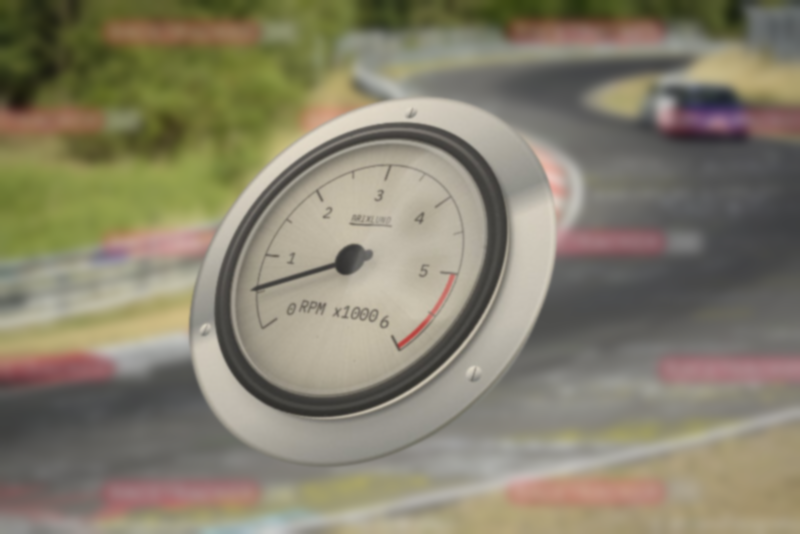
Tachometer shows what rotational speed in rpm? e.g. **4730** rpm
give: **500** rpm
